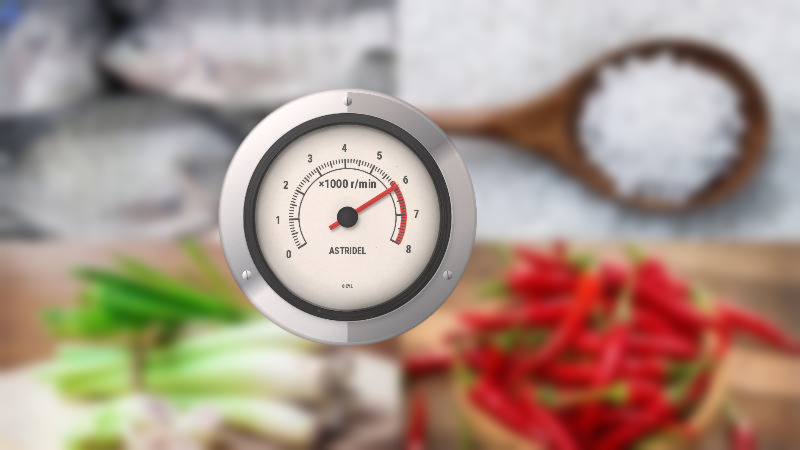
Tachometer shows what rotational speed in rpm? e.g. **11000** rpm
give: **6000** rpm
